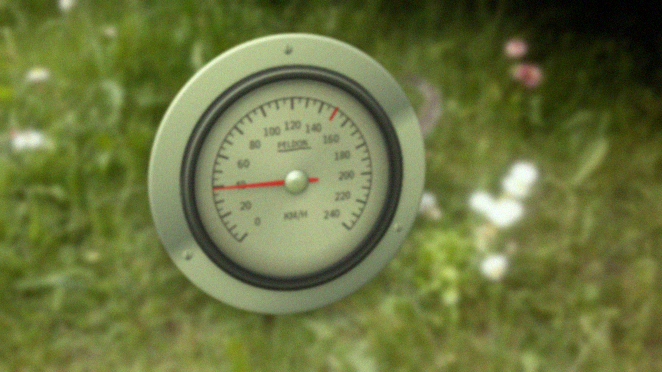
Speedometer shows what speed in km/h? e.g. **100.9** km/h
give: **40** km/h
